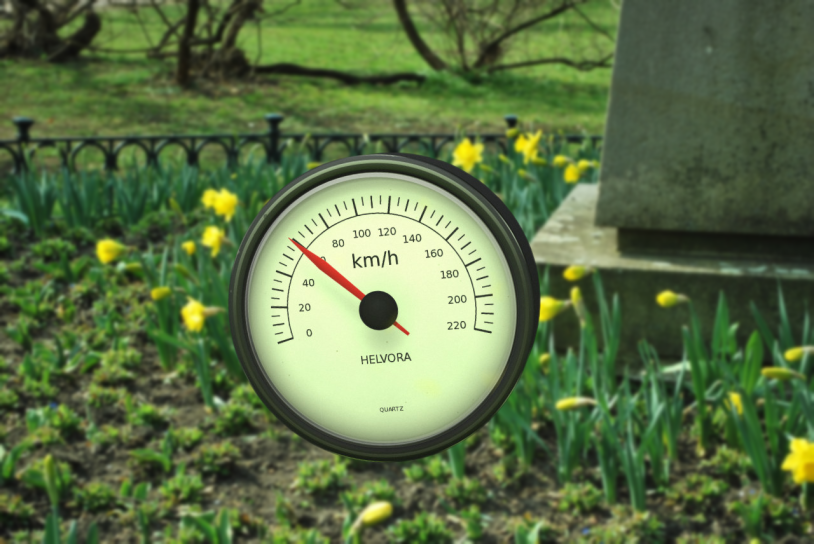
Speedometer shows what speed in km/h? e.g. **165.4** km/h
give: **60** km/h
